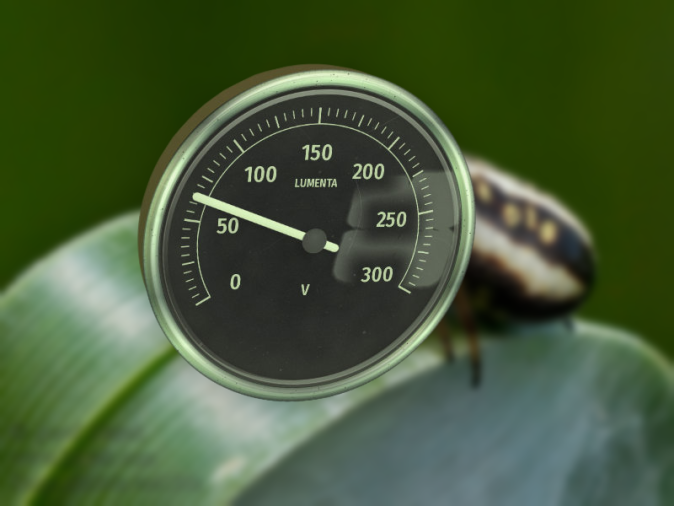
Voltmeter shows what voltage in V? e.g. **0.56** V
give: **65** V
